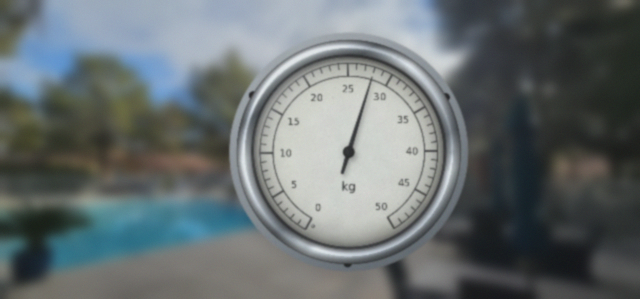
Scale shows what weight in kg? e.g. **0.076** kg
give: **28** kg
